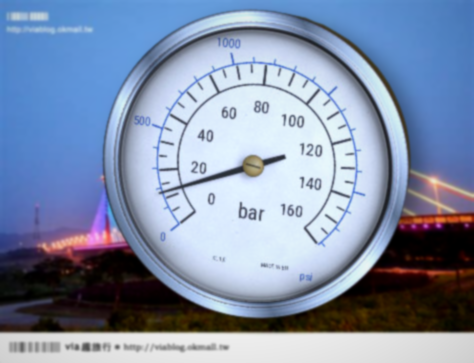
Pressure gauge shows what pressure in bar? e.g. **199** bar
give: **12.5** bar
